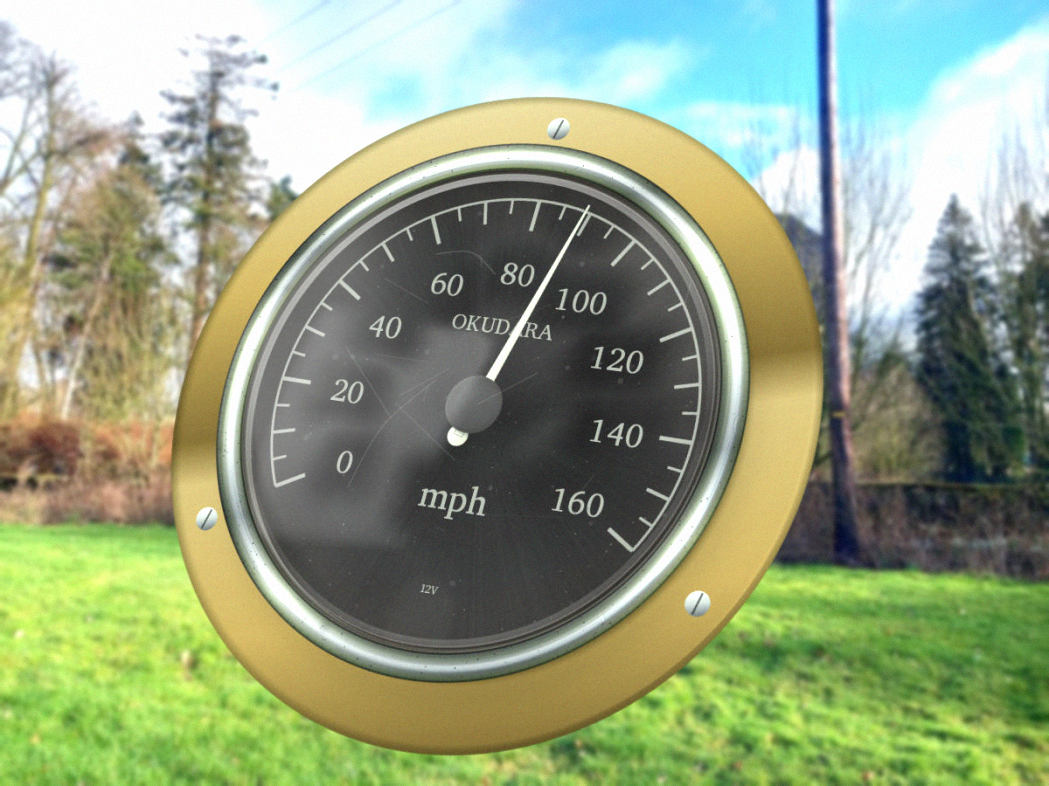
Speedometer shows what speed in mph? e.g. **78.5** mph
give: **90** mph
